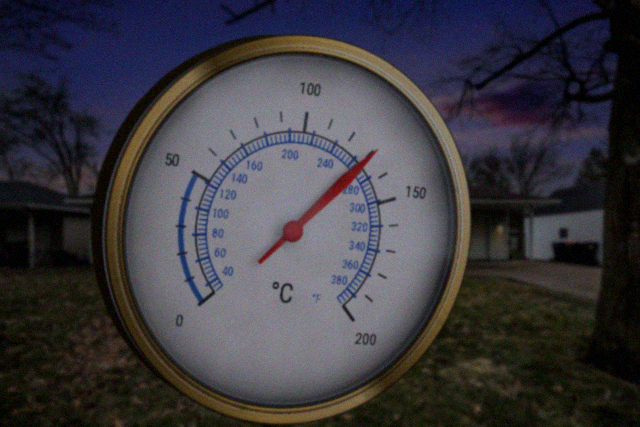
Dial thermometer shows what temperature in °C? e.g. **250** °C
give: **130** °C
